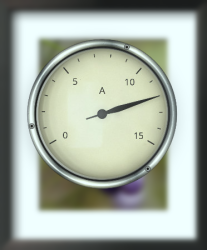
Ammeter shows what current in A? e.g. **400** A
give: **12** A
